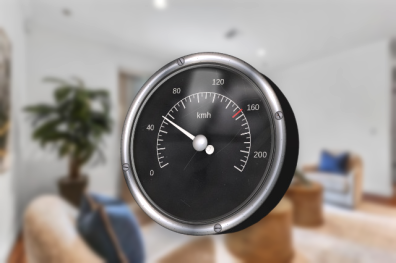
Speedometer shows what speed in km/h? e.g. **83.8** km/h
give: **55** km/h
